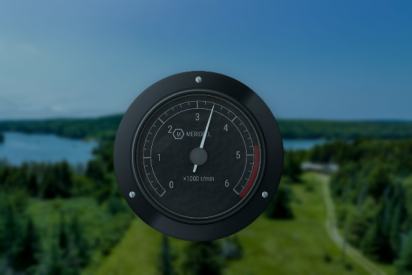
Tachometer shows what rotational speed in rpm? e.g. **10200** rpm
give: **3400** rpm
